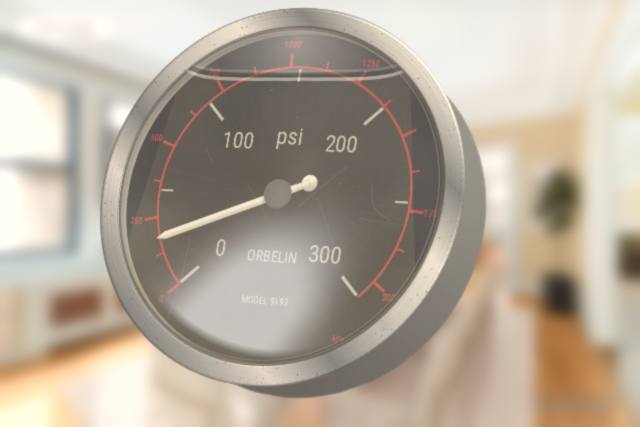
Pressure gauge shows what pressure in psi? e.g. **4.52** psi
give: **25** psi
